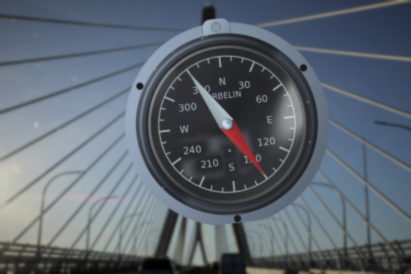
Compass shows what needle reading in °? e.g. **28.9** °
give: **150** °
